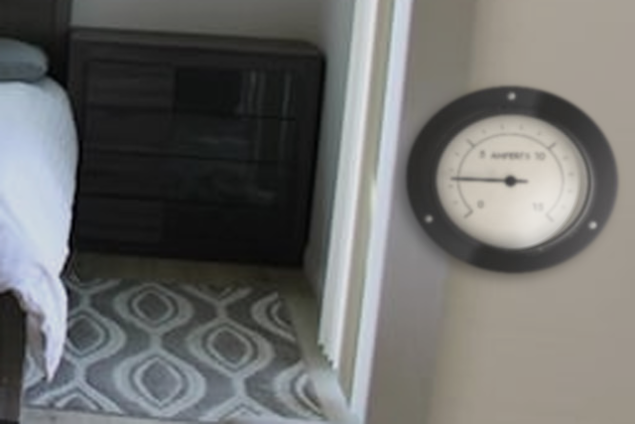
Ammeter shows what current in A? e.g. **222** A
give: **2.5** A
